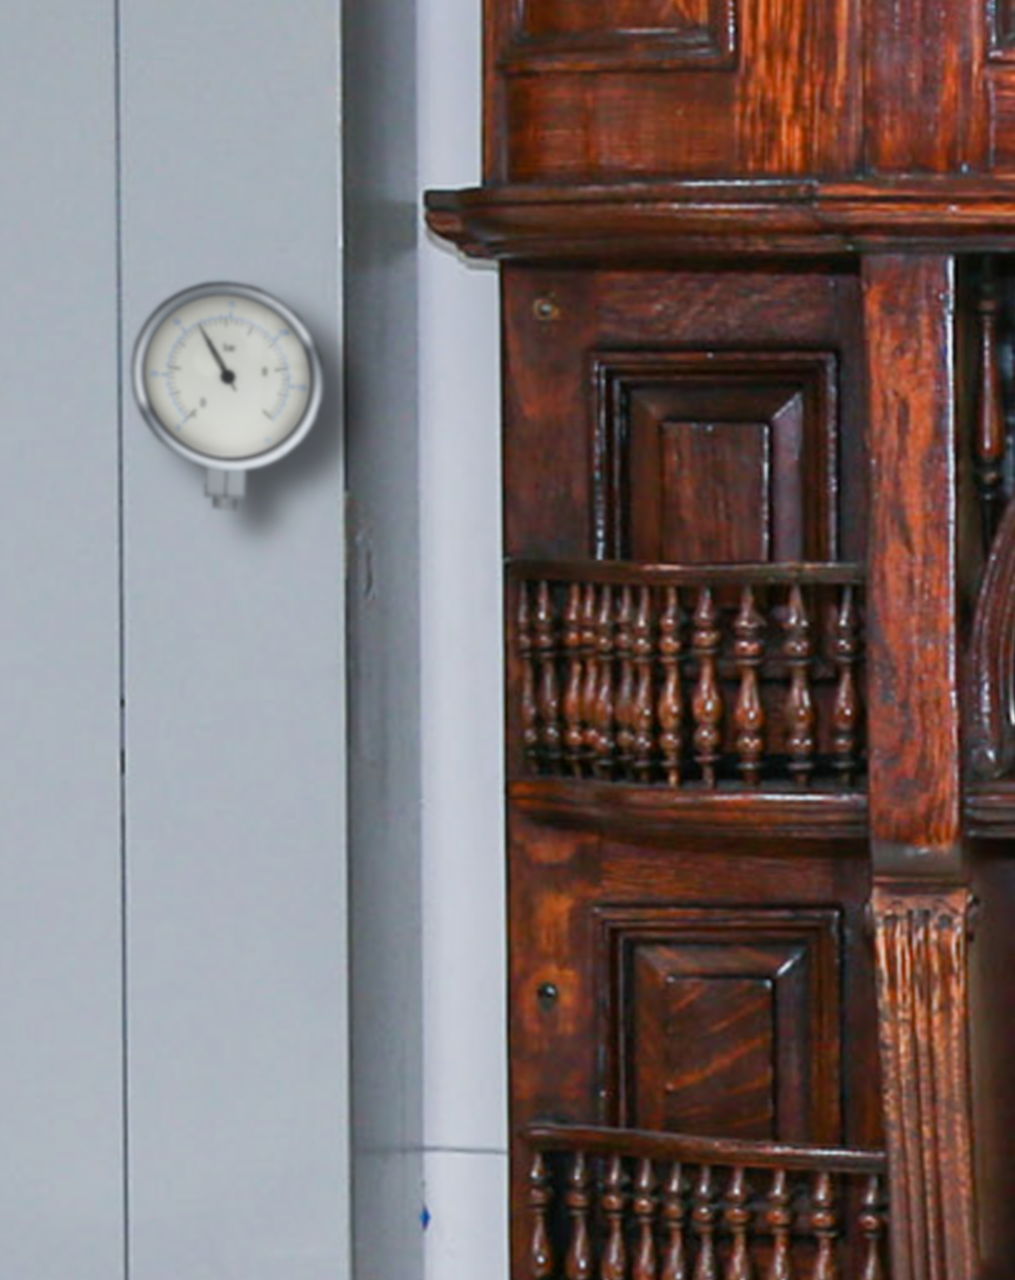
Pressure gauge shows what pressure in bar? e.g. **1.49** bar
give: **4** bar
